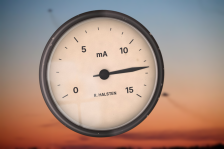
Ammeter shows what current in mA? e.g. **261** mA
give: **12.5** mA
